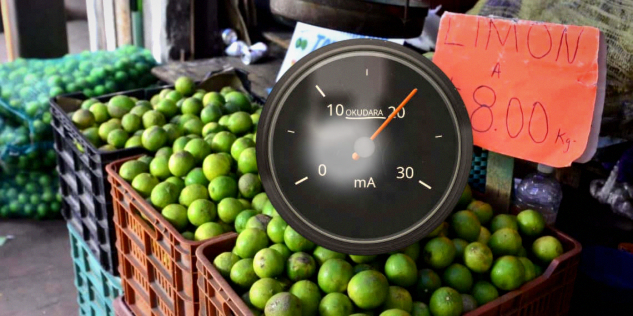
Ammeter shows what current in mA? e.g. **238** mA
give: **20** mA
